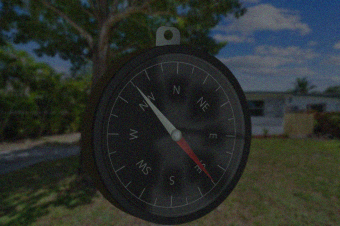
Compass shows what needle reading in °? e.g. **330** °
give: **135** °
